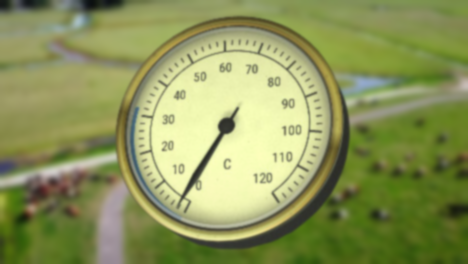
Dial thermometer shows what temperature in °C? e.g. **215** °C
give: **2** °C
